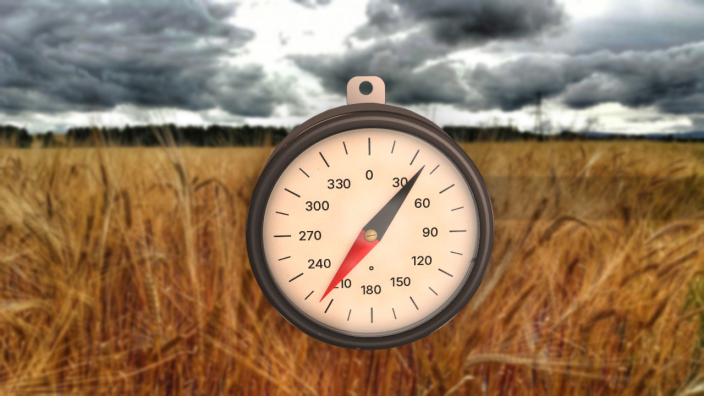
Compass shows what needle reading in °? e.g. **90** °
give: **217.5** °
